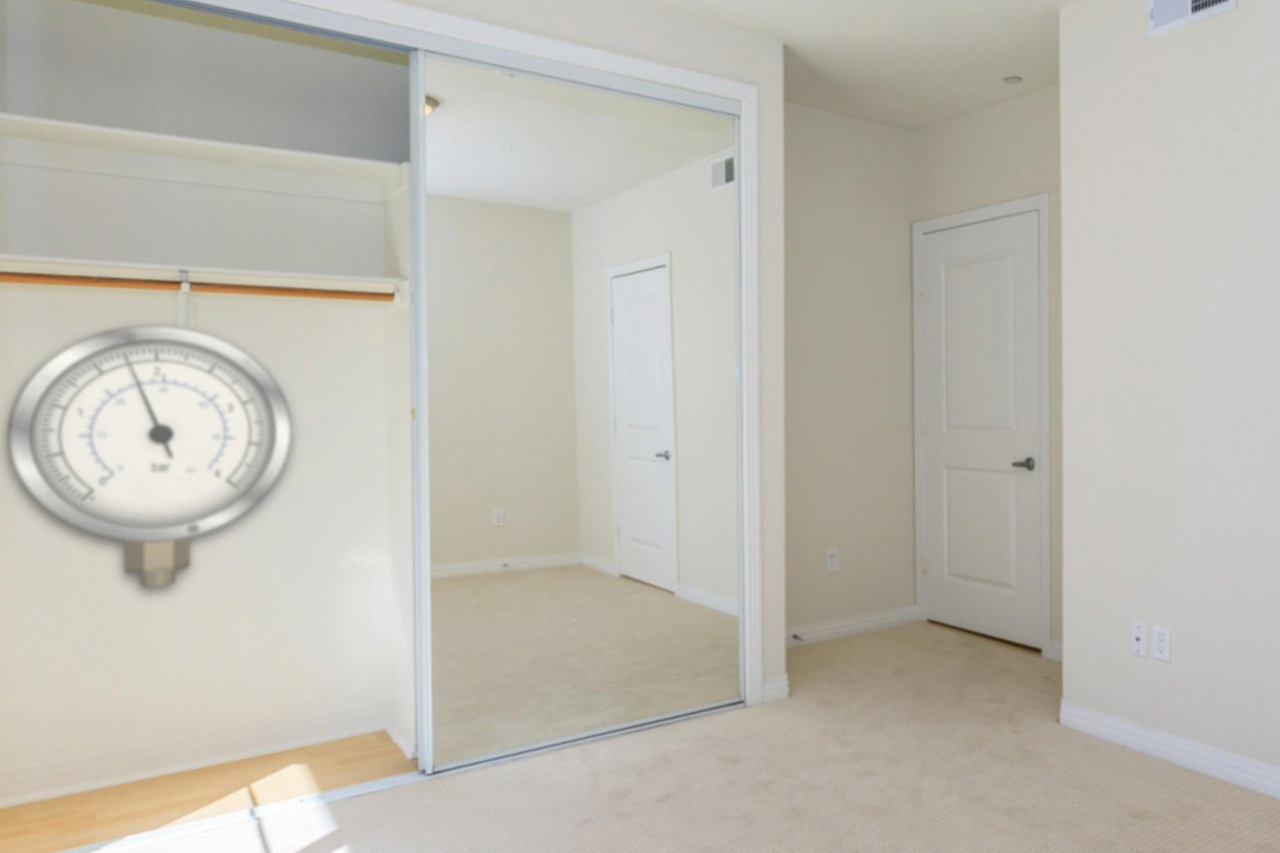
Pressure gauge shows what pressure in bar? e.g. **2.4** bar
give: **1.75** bar
